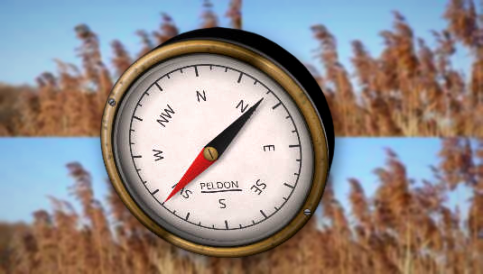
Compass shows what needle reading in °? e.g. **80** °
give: **230** °
